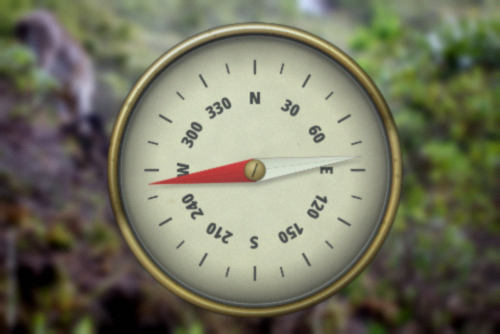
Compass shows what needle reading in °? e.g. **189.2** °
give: **262.5** °
